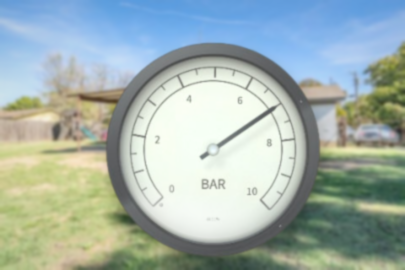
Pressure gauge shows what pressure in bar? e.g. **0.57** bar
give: **7** bar
